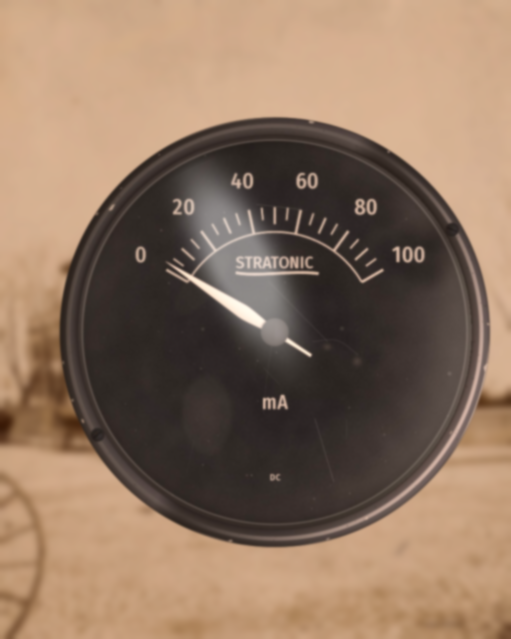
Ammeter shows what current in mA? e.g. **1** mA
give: **2.5** mA
